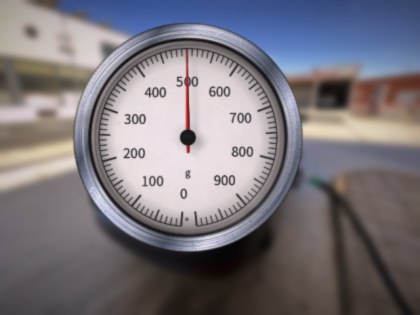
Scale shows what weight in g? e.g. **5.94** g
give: **500** g
